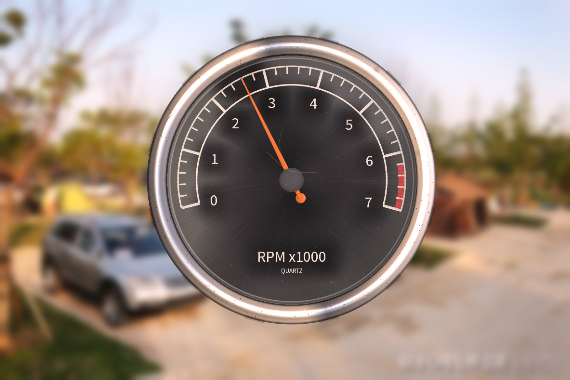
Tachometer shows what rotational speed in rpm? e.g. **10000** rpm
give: **2600** rpm
